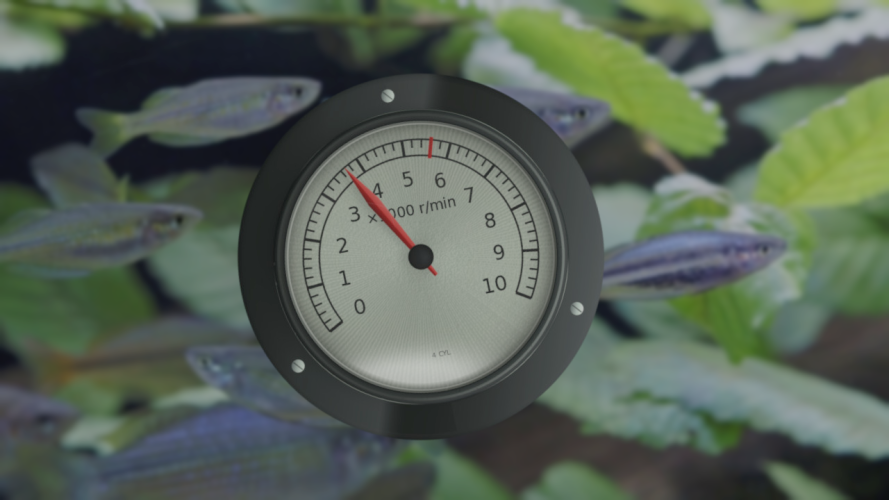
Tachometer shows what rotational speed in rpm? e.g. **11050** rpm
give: **3700** rpm
